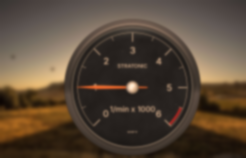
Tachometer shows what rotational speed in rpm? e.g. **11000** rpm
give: **1000** rpm
